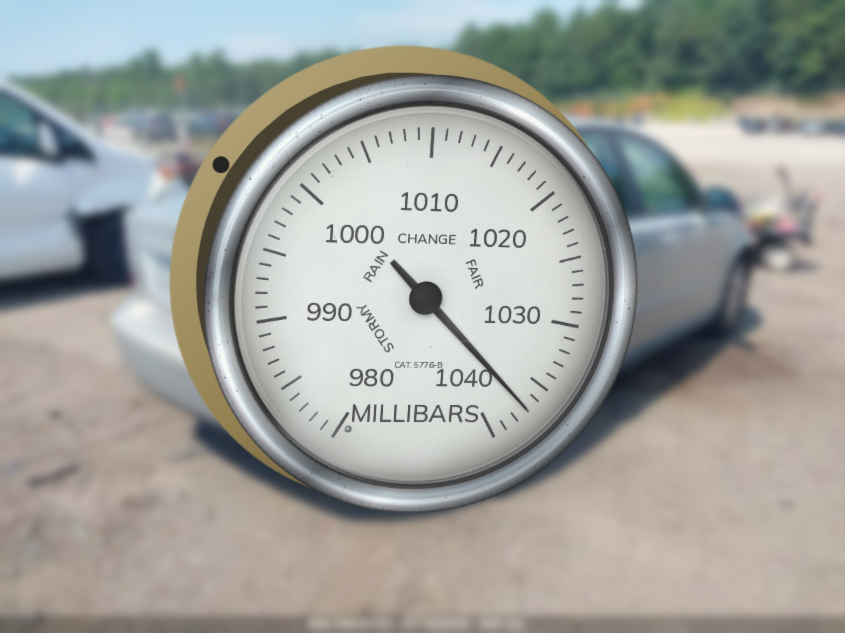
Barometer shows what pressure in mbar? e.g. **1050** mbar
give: **1037** mbar
